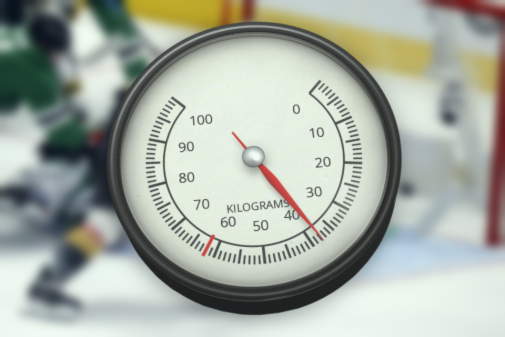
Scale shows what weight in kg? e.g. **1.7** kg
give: **38** kg
